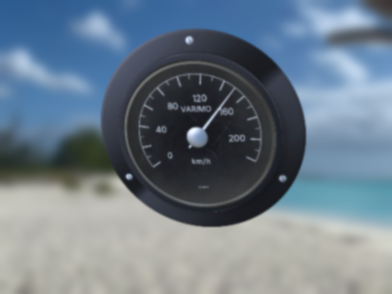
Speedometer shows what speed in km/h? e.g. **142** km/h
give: **150** km/h
